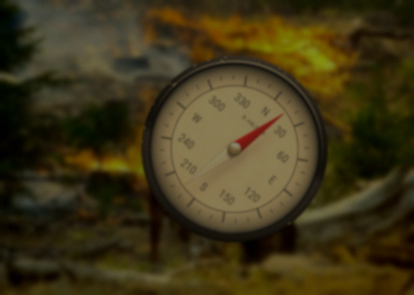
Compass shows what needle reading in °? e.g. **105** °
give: **15** °
